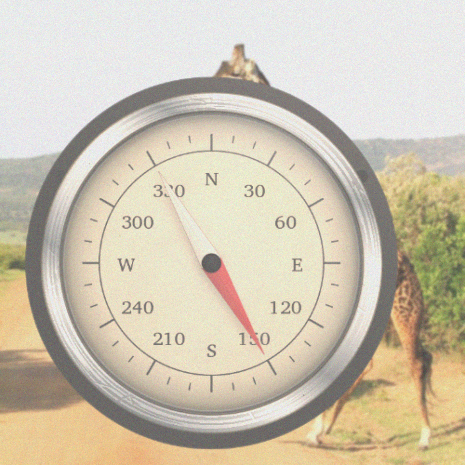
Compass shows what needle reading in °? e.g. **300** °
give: **150** °
